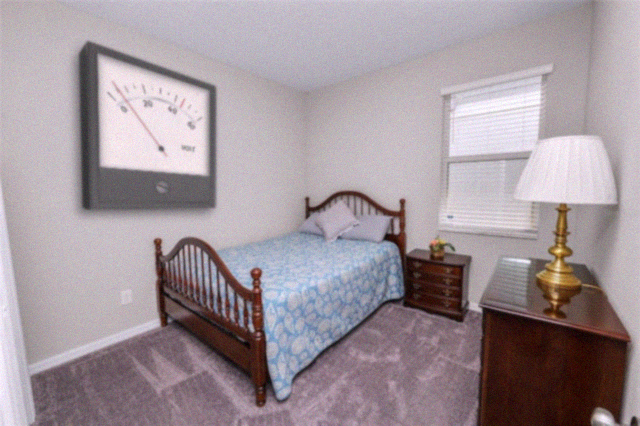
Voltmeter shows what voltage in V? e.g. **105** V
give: **5** V
